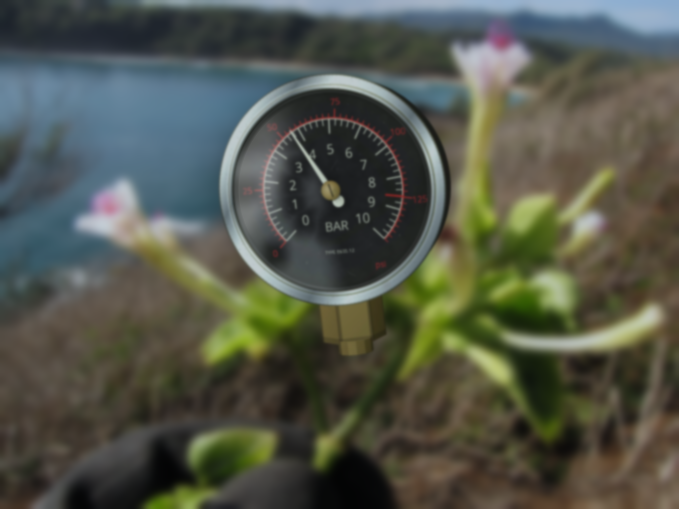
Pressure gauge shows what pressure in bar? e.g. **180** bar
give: **3.8** bar
